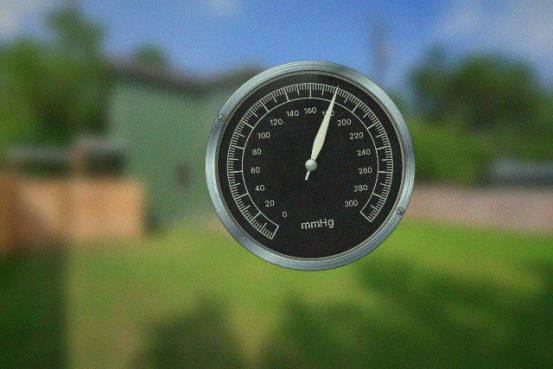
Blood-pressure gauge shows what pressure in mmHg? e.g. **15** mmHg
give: **180** mmHg
